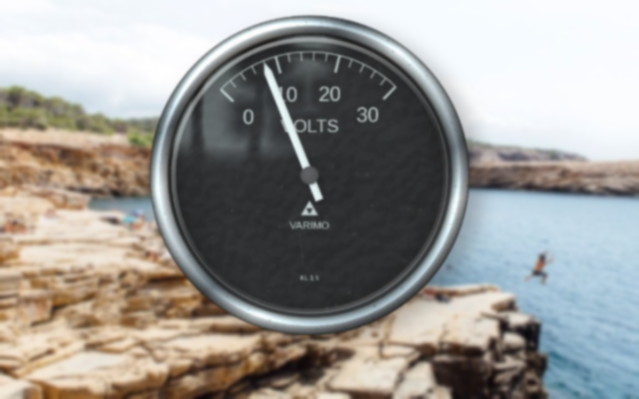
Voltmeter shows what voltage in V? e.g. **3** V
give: **8** V
